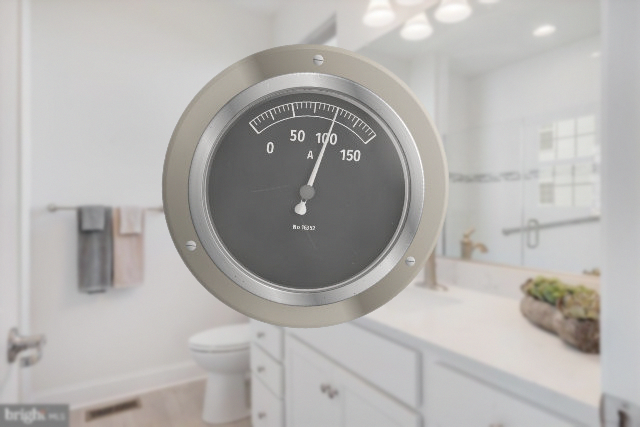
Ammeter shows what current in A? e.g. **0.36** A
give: **100** A
